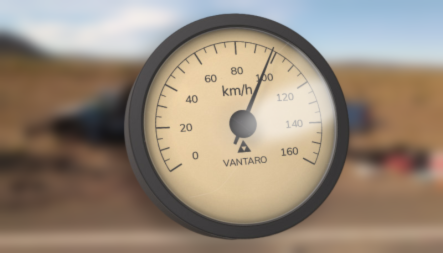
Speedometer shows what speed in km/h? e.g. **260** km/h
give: **97.5** km/h
